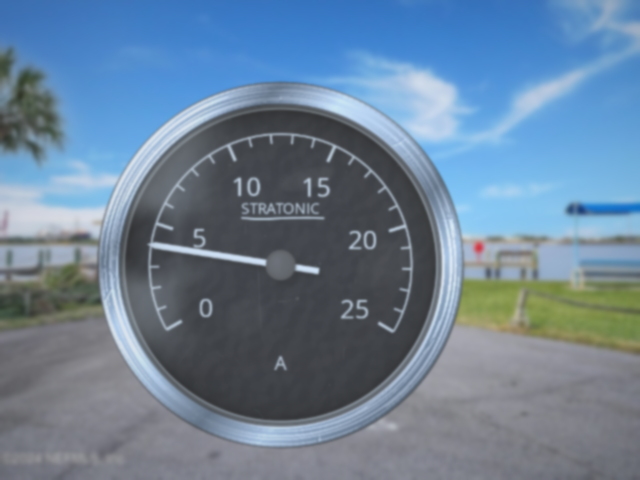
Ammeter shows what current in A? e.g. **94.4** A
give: **4** A
